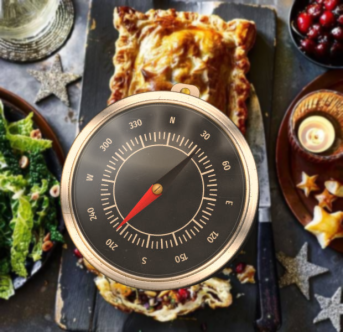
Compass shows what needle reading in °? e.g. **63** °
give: **215** °
